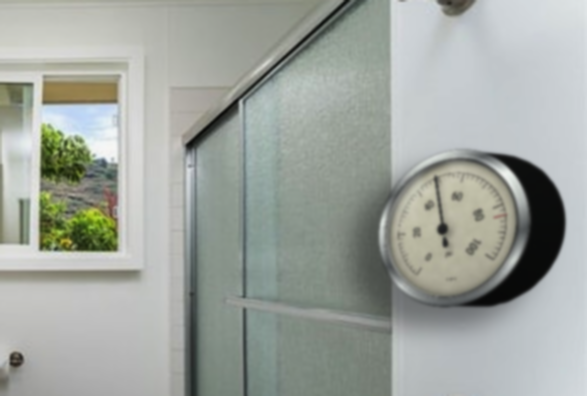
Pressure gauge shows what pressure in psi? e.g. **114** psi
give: **50** psi
